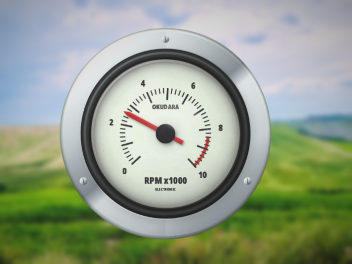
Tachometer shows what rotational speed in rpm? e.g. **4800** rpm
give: **2600** rpm
